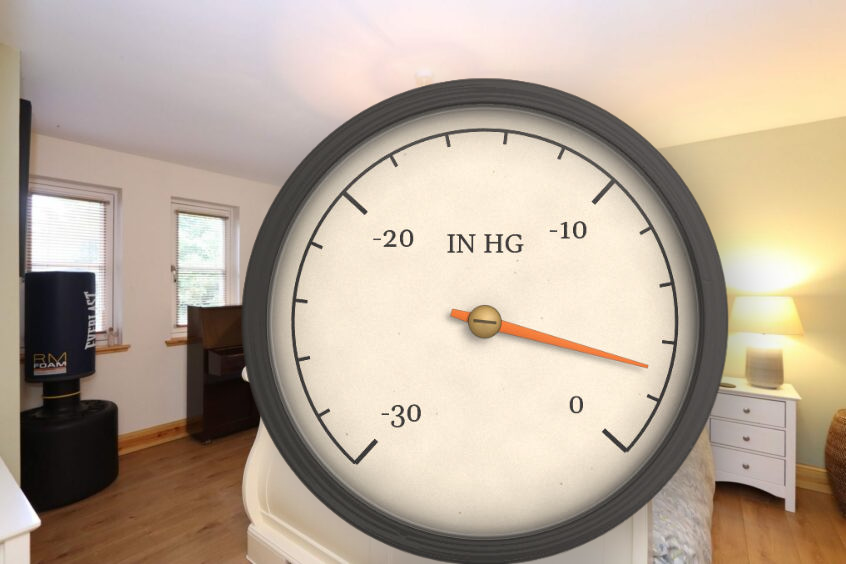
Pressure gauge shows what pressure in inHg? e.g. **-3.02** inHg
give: **-3** inHg
